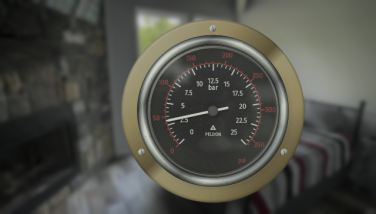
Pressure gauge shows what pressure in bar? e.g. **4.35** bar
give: **3** bar
